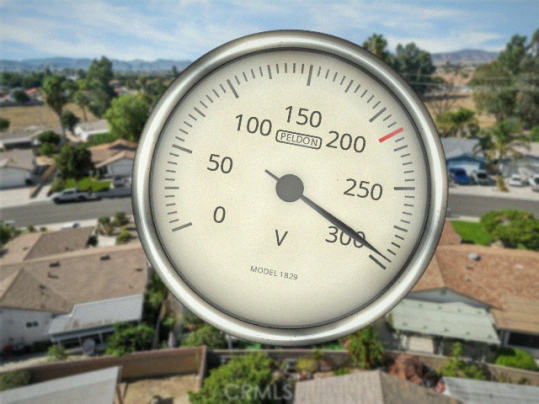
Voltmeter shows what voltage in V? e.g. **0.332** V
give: **295** V
